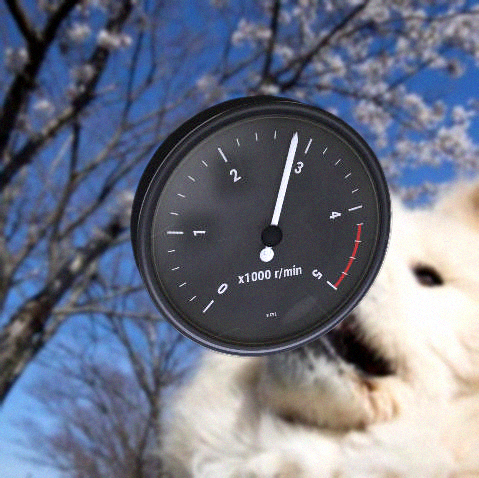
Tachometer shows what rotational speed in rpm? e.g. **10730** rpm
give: **2800** rpm
